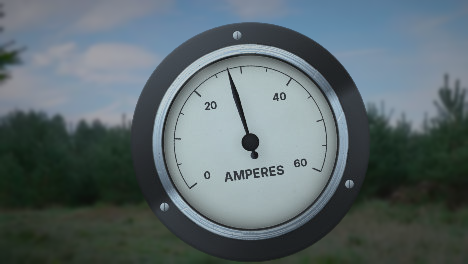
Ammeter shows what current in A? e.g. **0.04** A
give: **27.5** A
